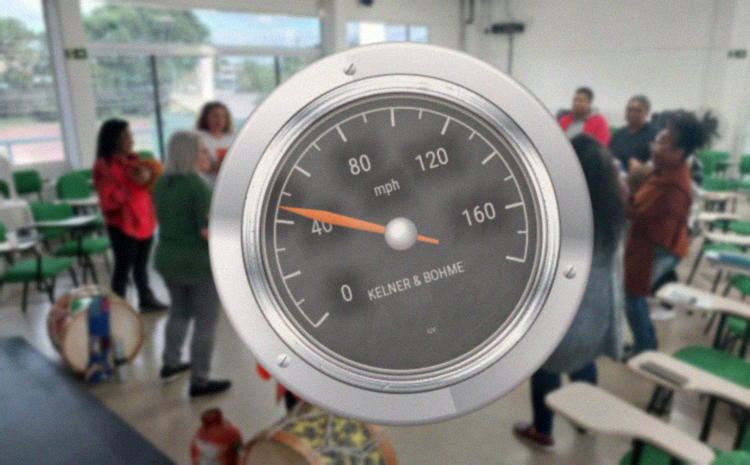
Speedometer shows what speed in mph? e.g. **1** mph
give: **45** mph
